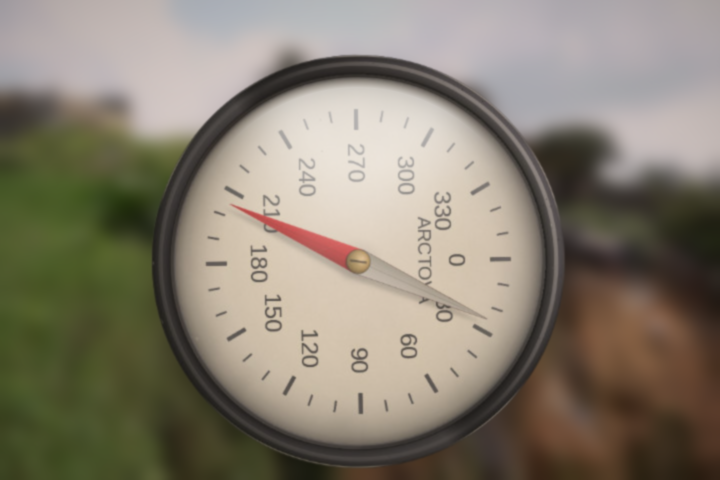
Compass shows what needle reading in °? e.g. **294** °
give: **205** °
